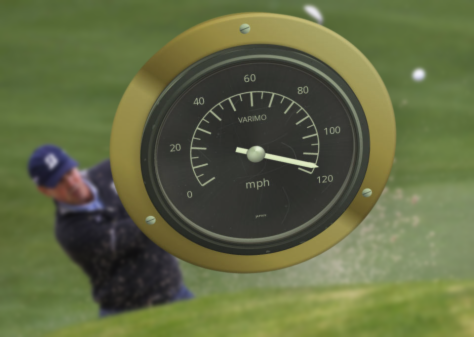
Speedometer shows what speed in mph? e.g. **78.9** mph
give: **115** mph
